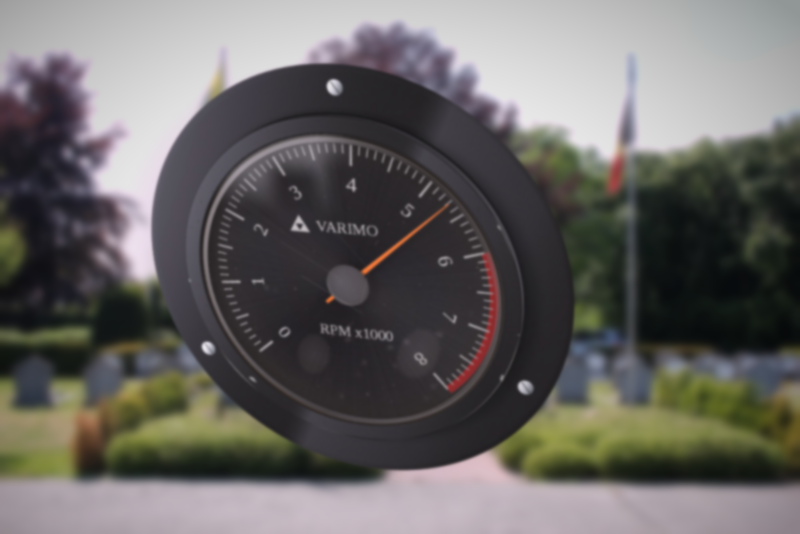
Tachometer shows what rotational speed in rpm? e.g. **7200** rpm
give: **5300** rpm
